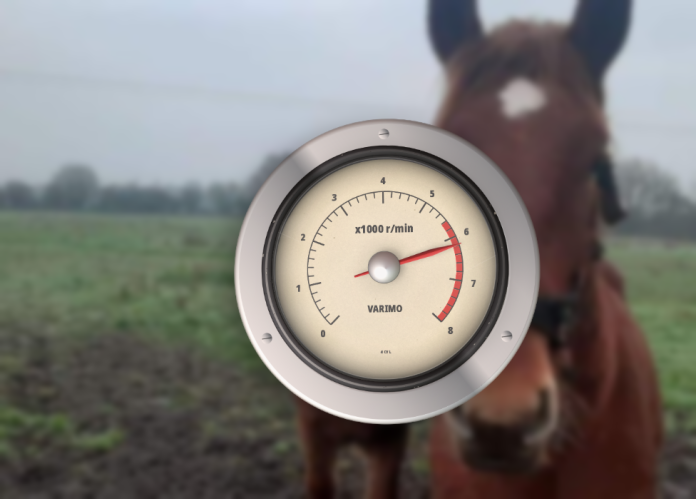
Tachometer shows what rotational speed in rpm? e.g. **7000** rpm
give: **6200** rpm
